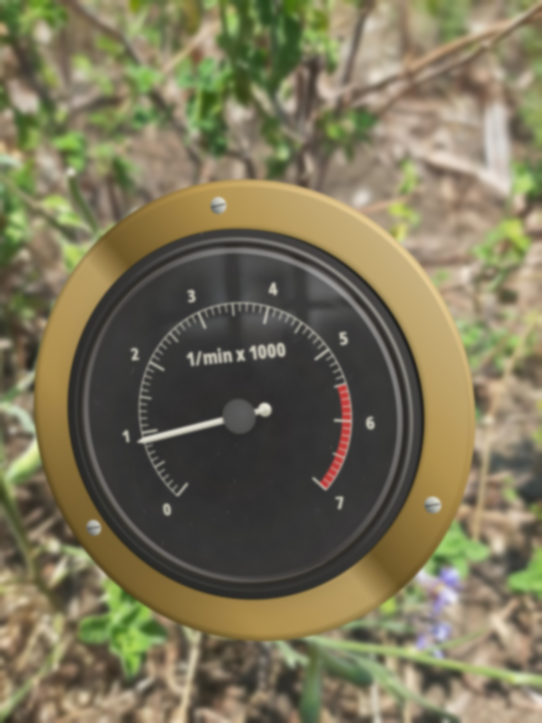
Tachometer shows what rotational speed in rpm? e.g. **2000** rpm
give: **900** rpm
